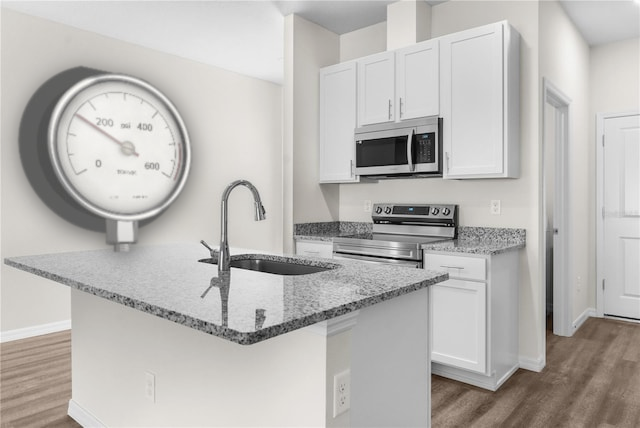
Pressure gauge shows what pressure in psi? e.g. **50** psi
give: **150** psi
